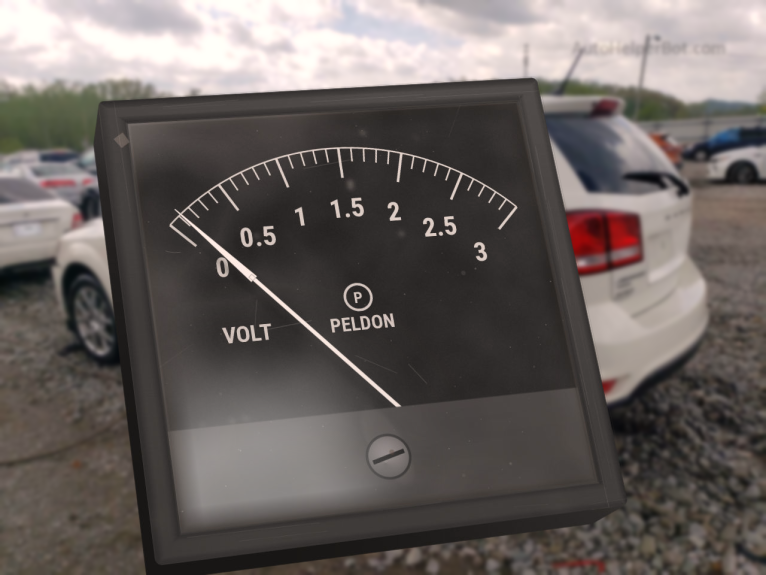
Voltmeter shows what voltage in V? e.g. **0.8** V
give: **0.1** V
